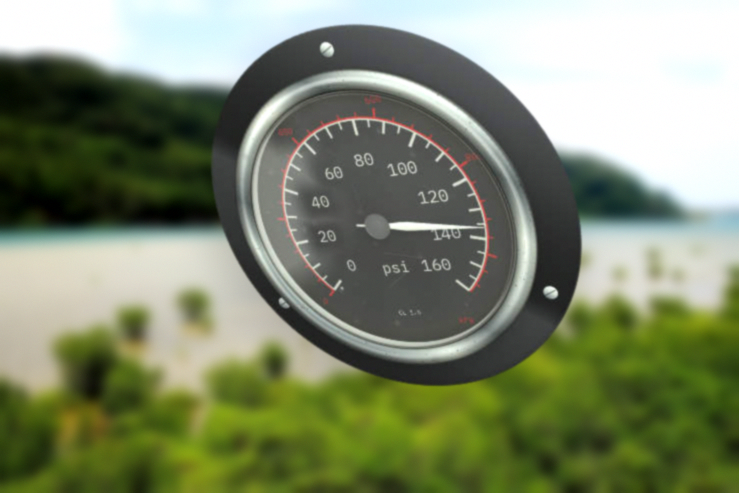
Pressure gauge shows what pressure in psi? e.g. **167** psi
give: **135** psi
